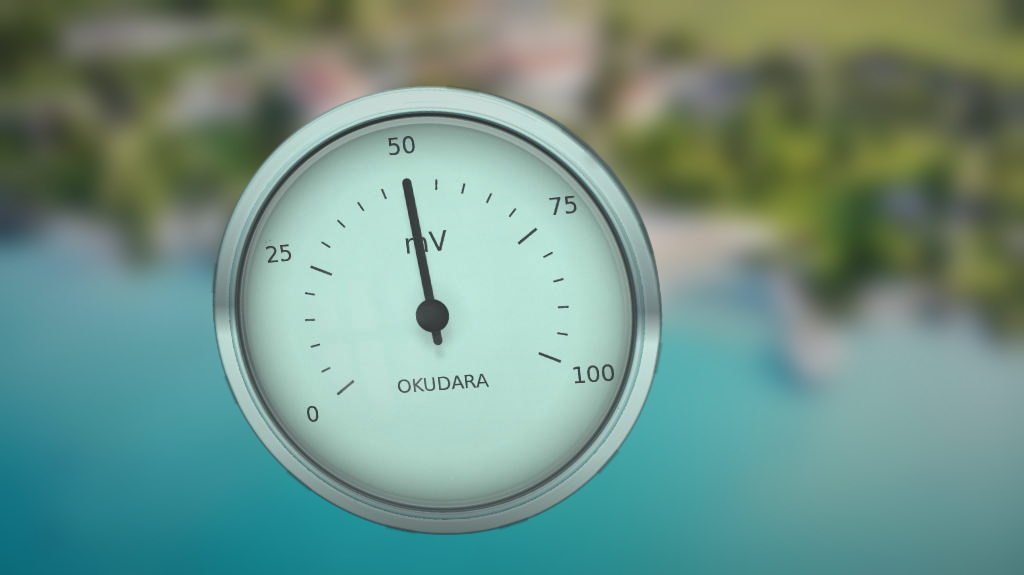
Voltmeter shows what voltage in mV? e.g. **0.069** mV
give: **50** mV
